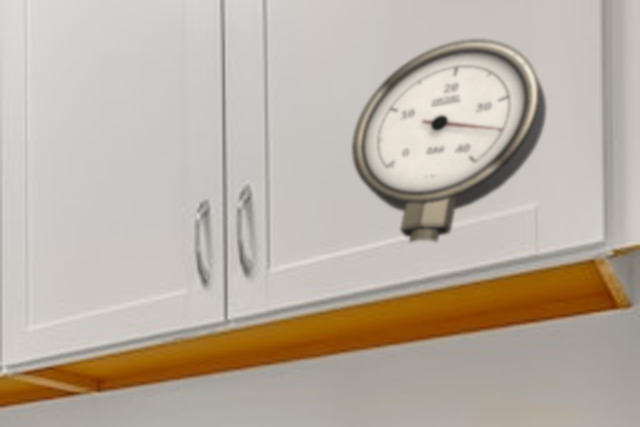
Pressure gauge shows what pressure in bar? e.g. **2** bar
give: **35** bar
